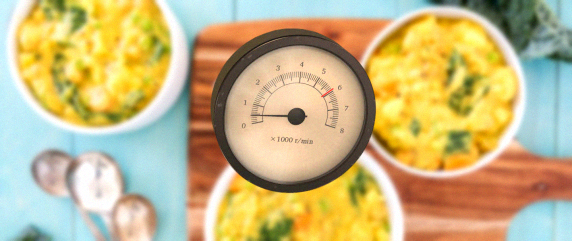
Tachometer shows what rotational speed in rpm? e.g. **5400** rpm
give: **500** rpm
